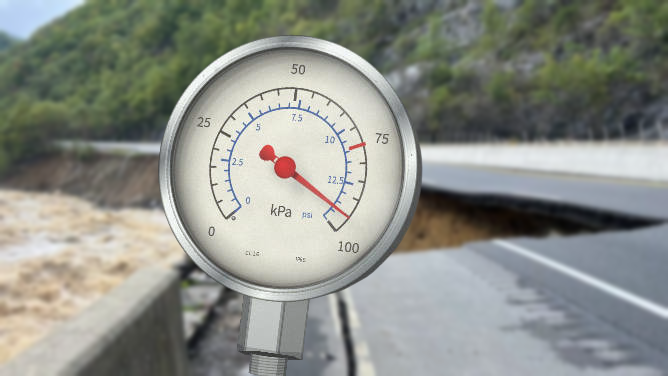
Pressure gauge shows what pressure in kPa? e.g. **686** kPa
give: **95** kPa
